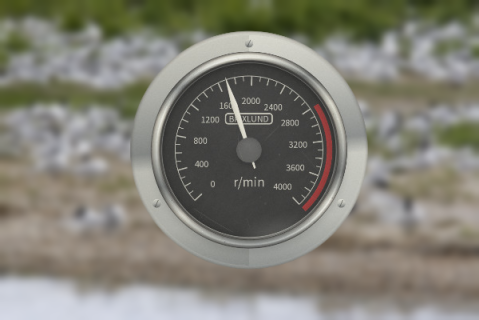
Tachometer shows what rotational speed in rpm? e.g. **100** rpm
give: **1700** rpm
